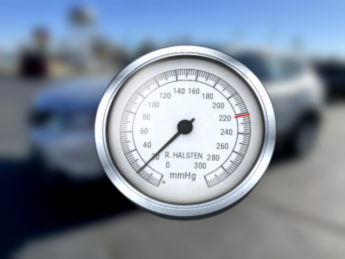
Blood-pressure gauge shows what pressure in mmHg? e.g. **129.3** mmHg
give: **20** mmHg
